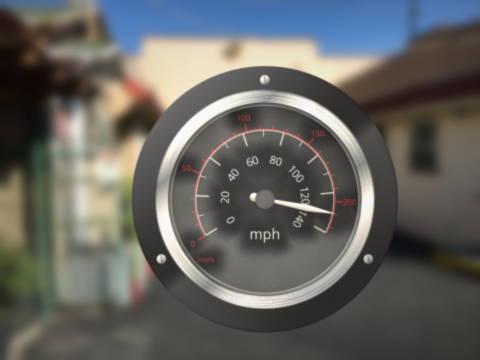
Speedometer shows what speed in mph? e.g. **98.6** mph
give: **130** mph
